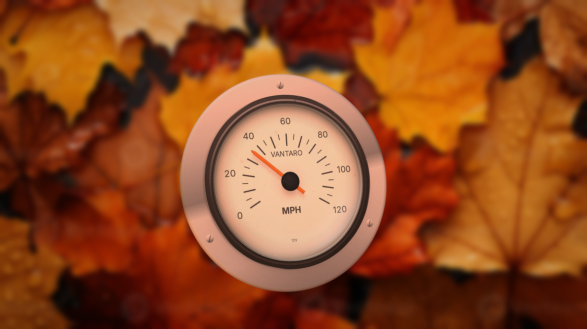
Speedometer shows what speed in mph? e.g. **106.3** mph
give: **35** mph
